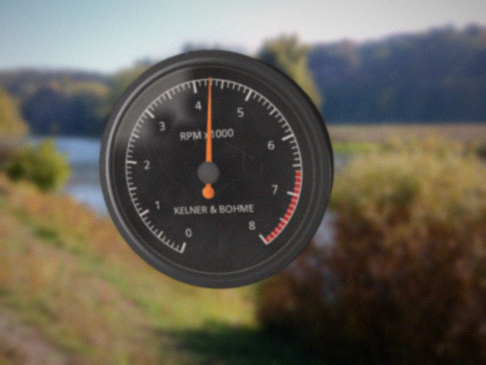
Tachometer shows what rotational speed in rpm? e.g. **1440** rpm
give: **4300** rpm
